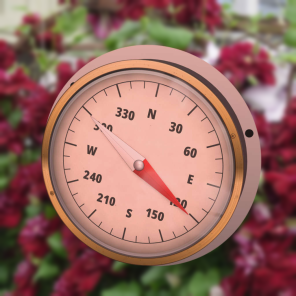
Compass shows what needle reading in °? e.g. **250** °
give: **120** °
